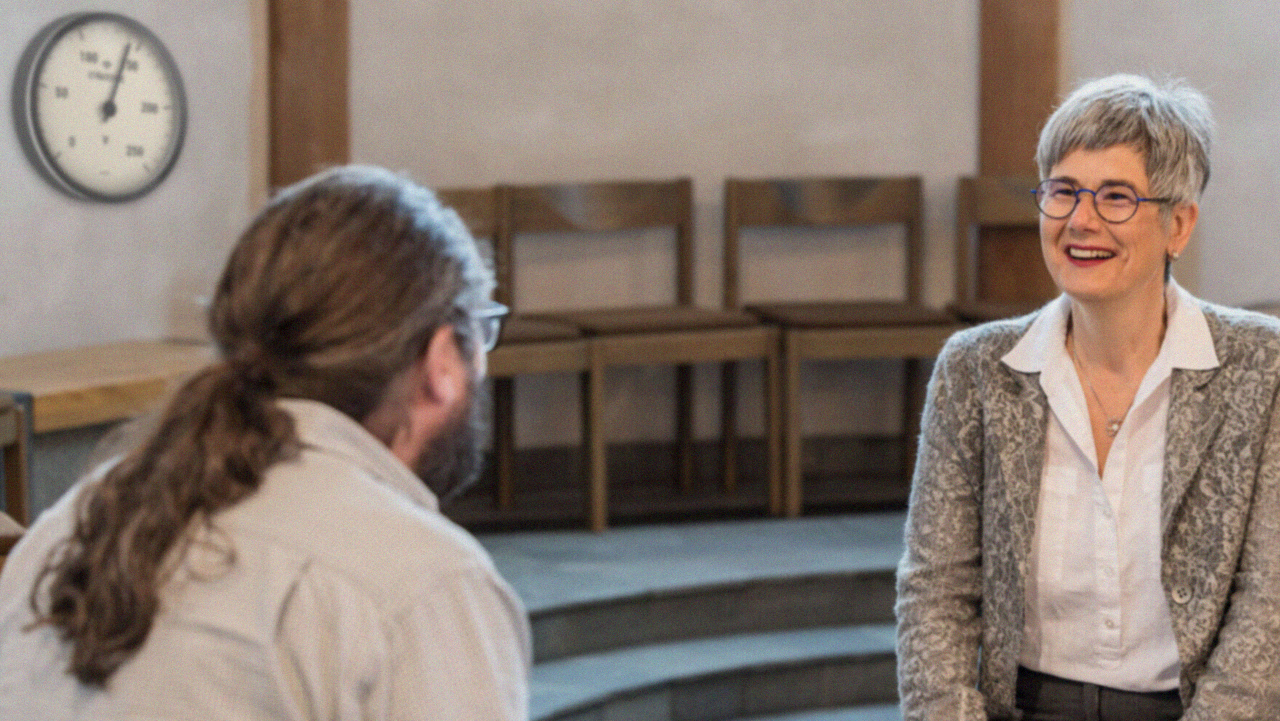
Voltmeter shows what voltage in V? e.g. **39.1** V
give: **140** V
